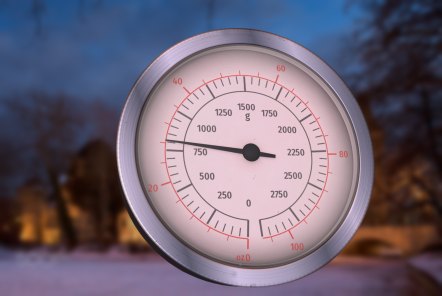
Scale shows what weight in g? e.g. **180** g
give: **800** g
